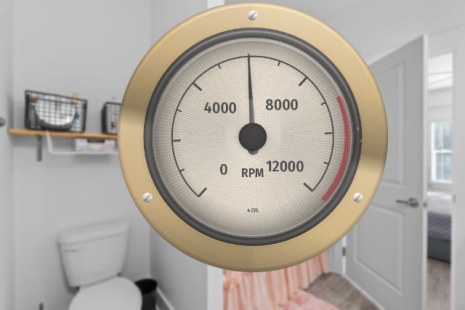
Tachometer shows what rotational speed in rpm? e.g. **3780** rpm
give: **6000** rpm
